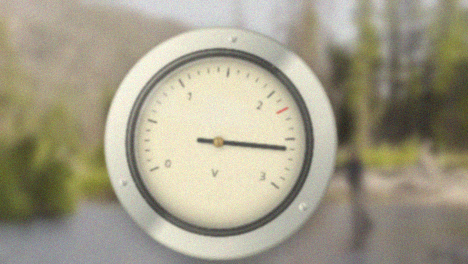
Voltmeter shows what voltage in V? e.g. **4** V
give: **2.6** V
